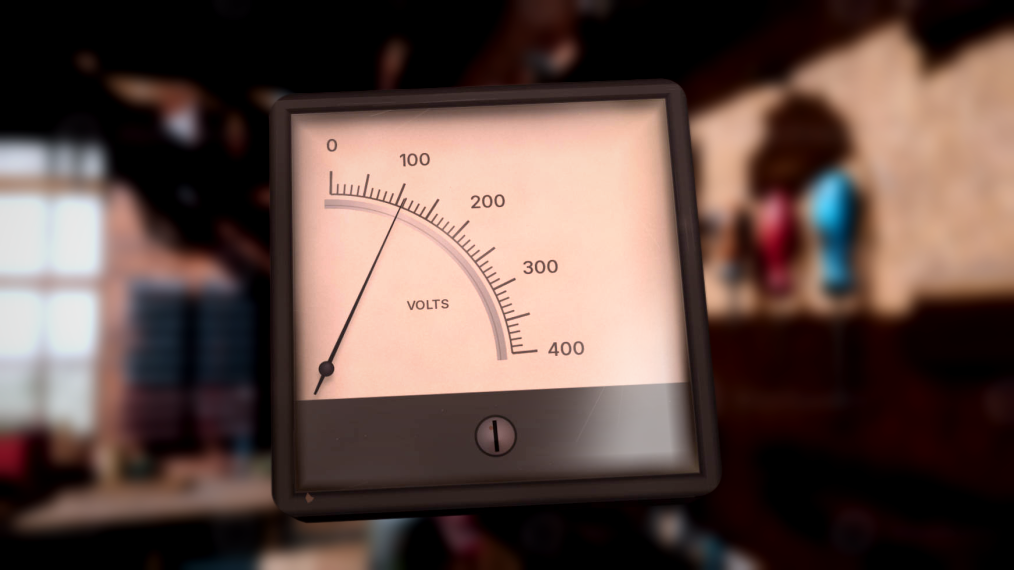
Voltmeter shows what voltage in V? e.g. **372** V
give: **110** V
